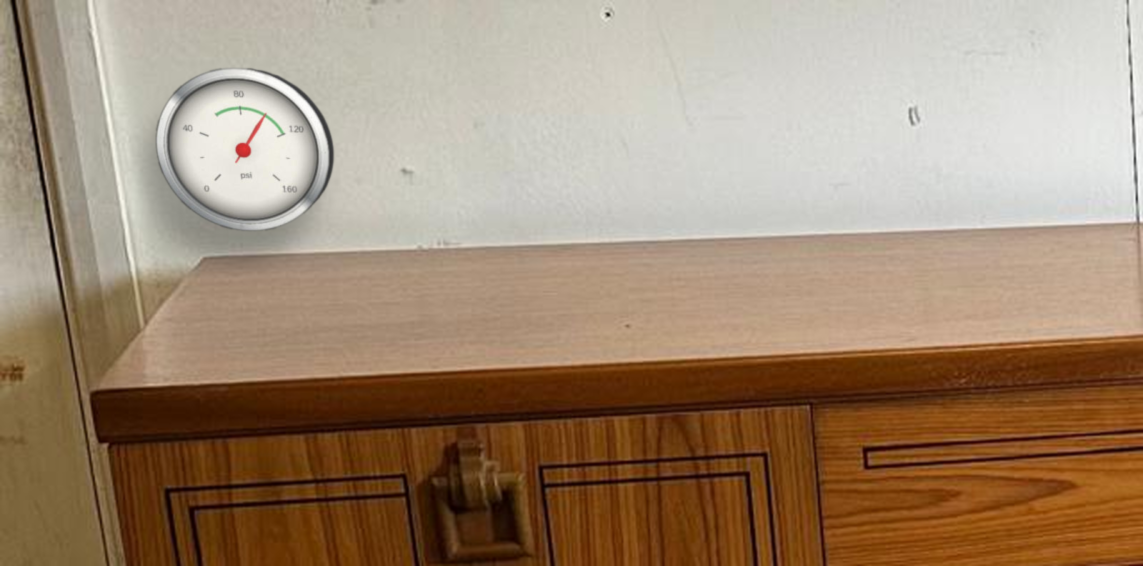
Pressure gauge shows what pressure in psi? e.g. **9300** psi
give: **100** psi
